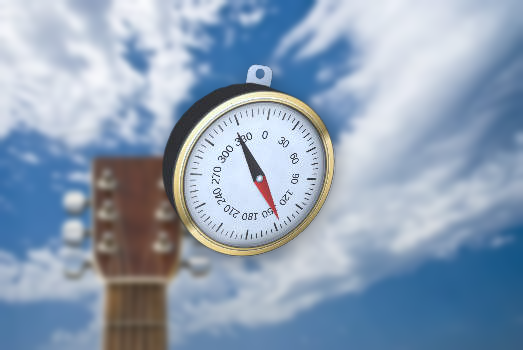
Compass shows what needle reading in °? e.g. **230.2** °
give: **145** °
